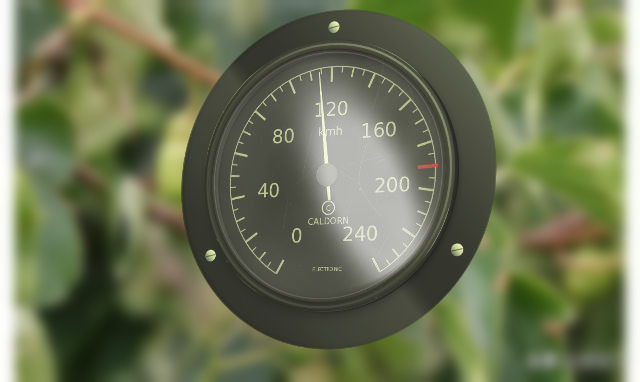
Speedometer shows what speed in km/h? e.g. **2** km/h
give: **115** km/h
